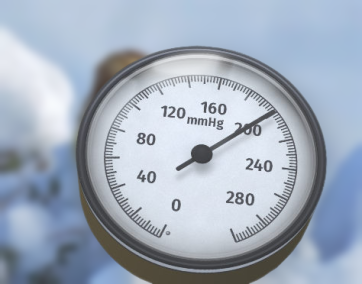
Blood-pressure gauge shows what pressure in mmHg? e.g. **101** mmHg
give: **200** mmHg
